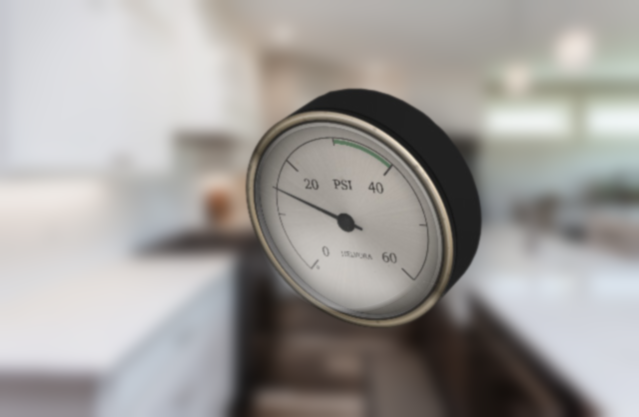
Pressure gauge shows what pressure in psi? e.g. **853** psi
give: **15** psi
